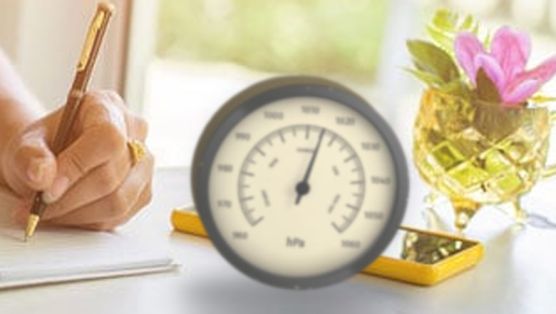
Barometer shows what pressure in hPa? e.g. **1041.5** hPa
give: **1015** hPa
